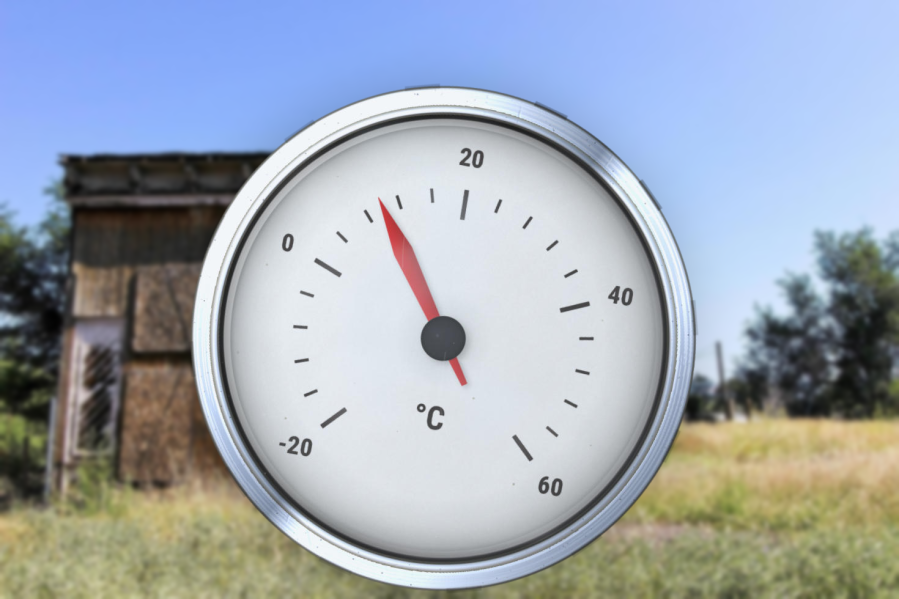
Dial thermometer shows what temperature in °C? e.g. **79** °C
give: **10** °C
